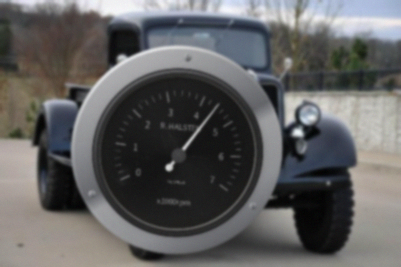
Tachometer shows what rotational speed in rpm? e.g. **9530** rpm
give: **4400** rpm
